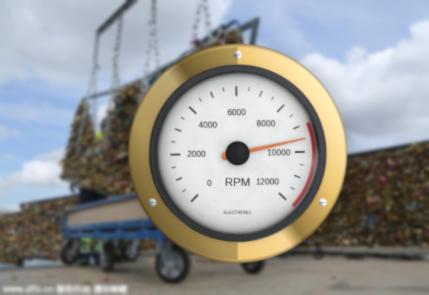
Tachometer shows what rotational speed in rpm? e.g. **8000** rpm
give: **9500** rpm
